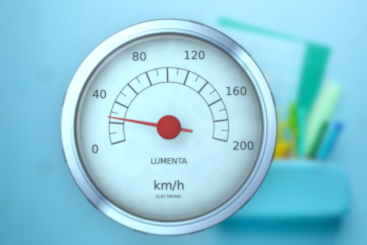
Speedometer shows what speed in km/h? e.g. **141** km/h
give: **25** km/h
